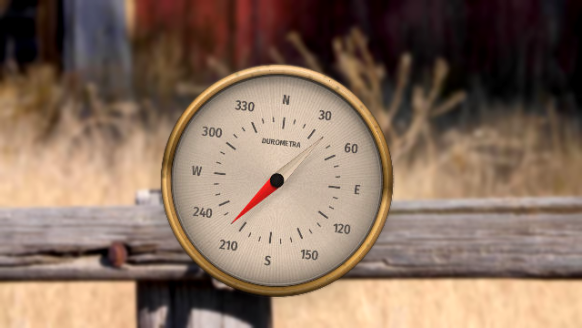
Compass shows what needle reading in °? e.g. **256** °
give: **220** °
